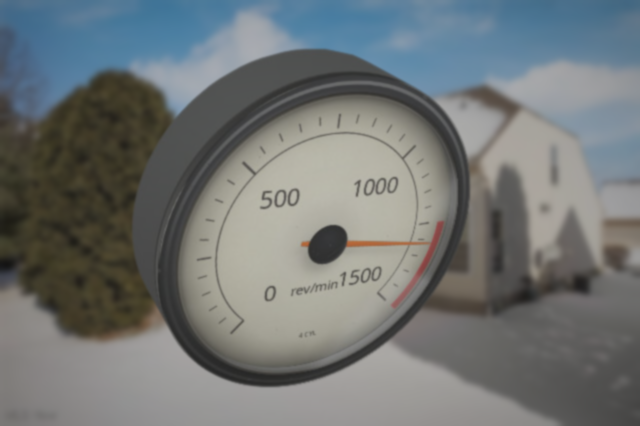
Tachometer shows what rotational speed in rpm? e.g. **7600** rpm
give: **1300** rpm
